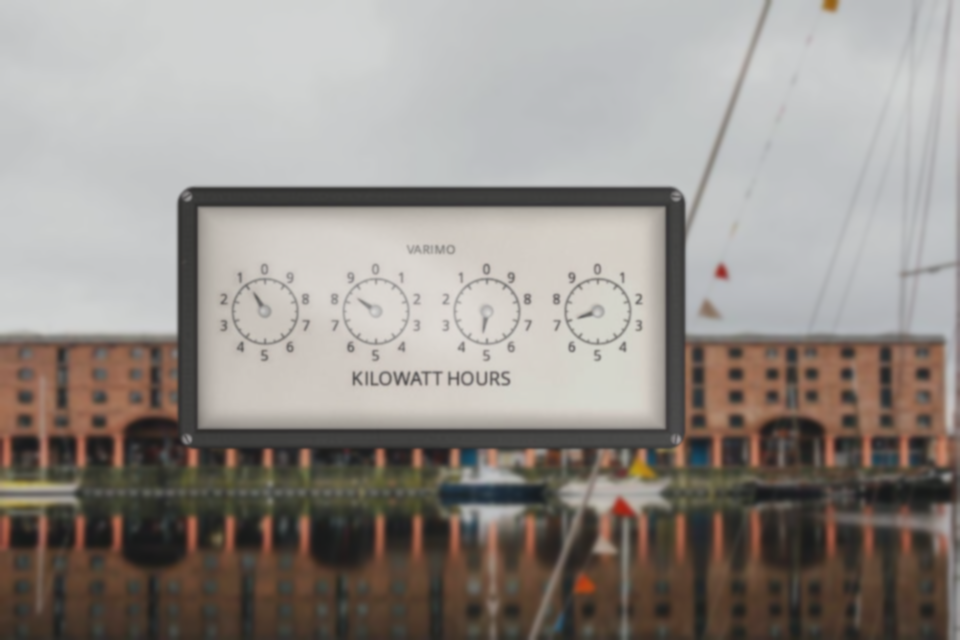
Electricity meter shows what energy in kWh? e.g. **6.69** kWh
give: **847** kWh
